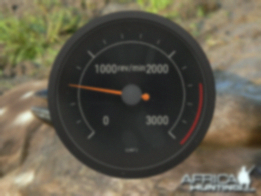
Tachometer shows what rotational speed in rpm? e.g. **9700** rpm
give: **600** rpm
